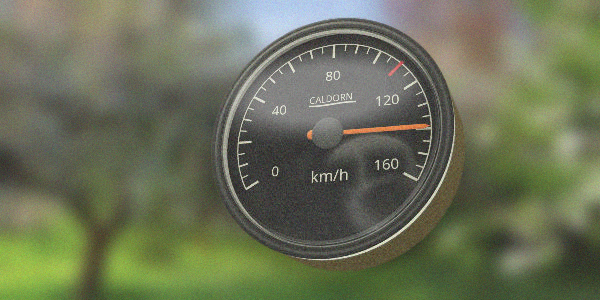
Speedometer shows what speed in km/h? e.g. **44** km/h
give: **140** km/h
